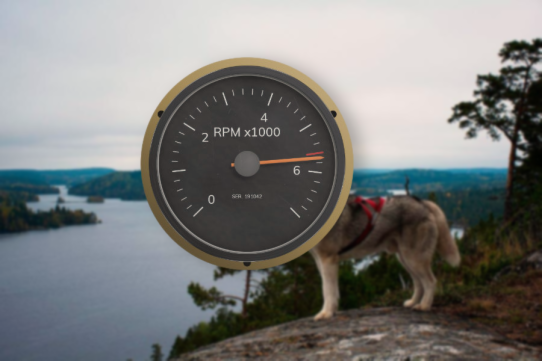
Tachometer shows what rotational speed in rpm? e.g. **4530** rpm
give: **5700** rpm
